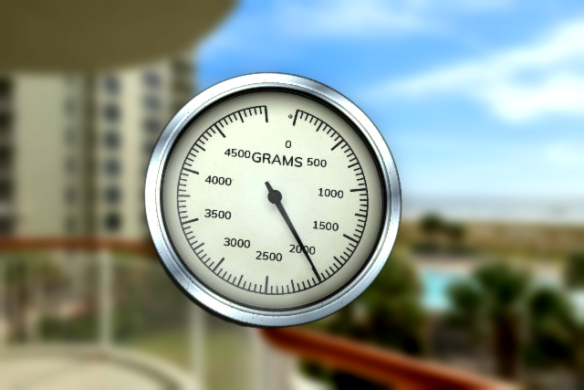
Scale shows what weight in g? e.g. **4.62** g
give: **2000** g
